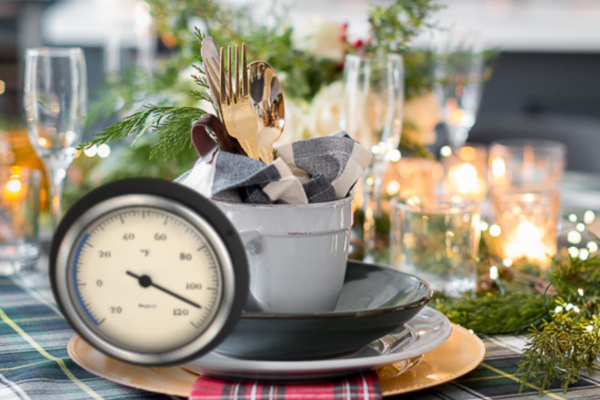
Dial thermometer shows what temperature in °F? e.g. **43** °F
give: **110** °F
